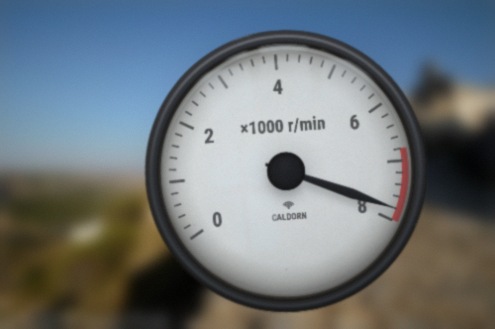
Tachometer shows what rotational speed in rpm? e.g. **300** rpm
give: **7800** rpm
